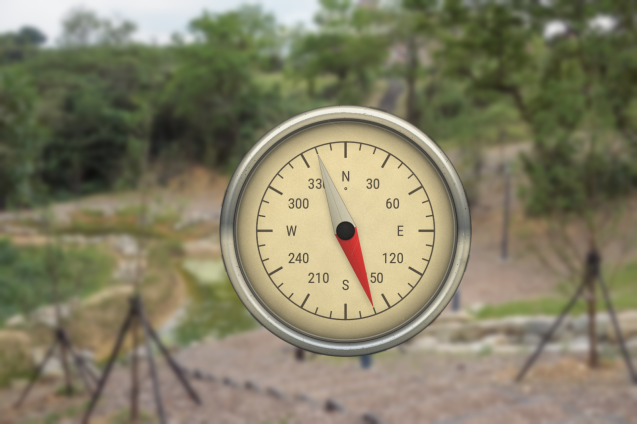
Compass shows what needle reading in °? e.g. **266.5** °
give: **160** °
